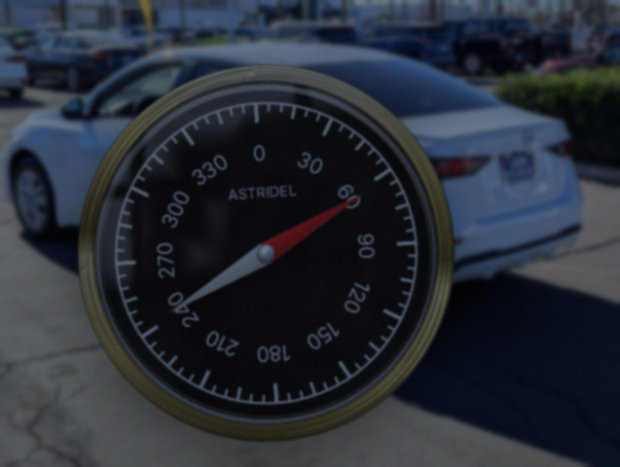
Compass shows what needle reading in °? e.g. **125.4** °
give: **62.5** °
